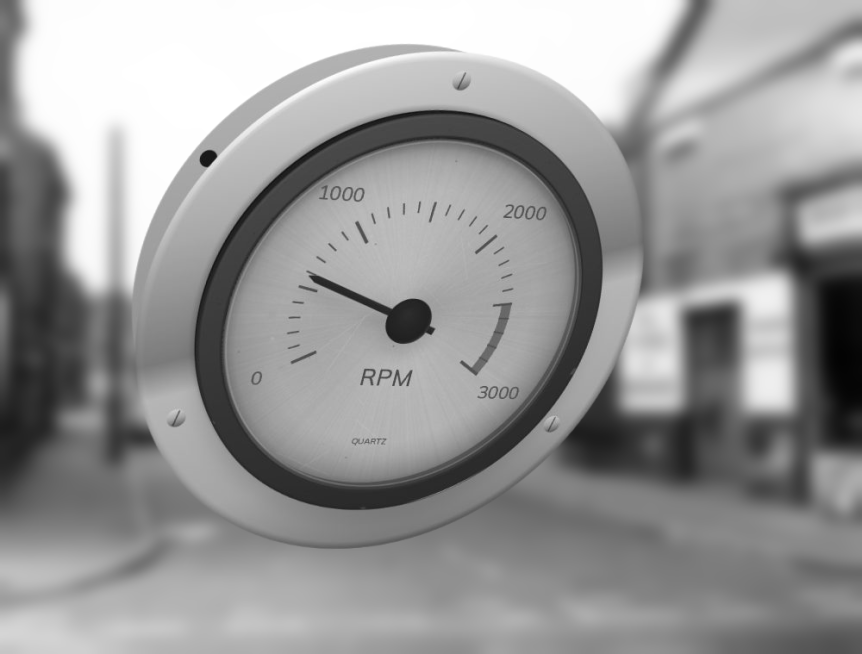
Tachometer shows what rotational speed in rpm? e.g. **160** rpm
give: **600** rpm
